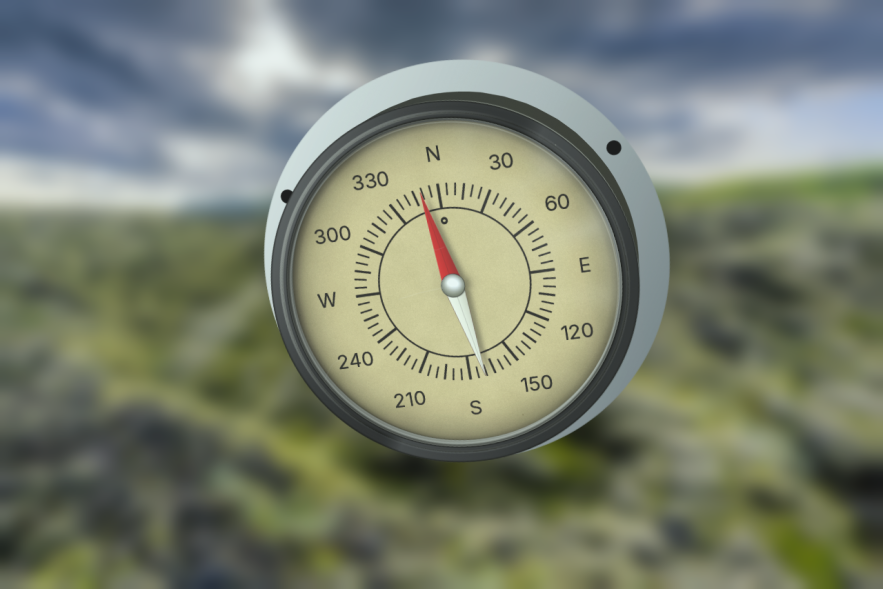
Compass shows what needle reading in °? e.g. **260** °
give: **350** °
